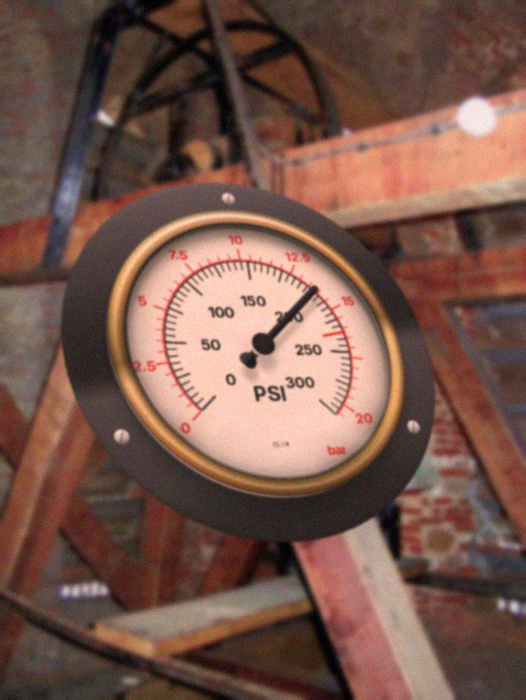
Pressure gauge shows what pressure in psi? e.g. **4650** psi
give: **200** psi
